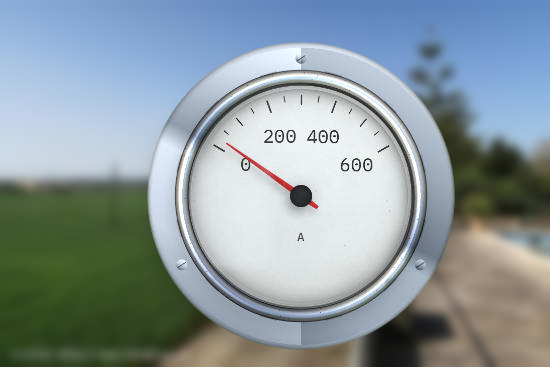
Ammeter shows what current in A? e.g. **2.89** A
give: **25** A
